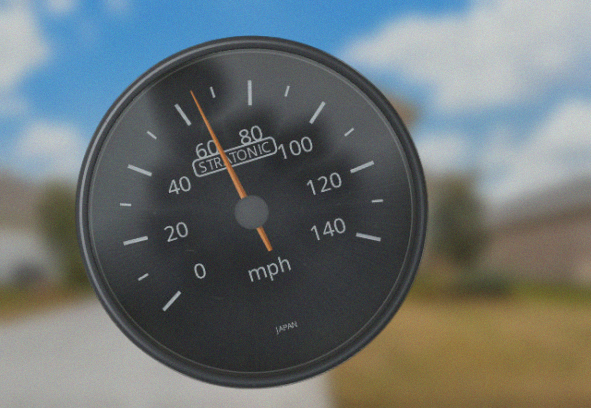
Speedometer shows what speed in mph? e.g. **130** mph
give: **65** mph
